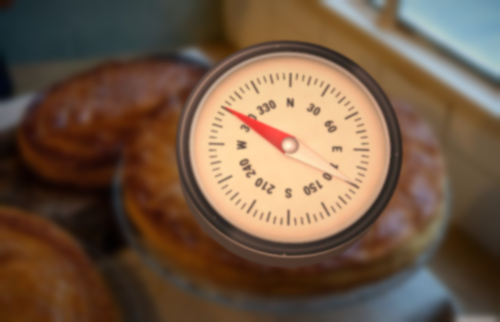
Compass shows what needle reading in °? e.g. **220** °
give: **300** °
